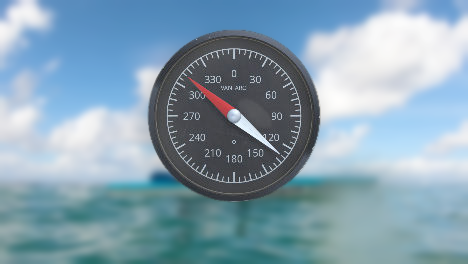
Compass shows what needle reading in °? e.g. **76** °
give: **310** °
